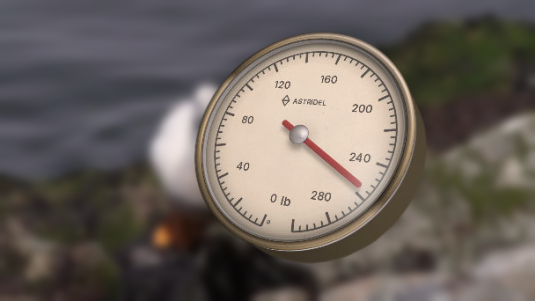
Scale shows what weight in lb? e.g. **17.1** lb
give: **256** lb
